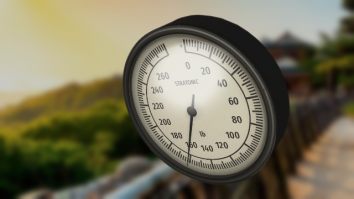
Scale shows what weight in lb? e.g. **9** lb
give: **160** lb
